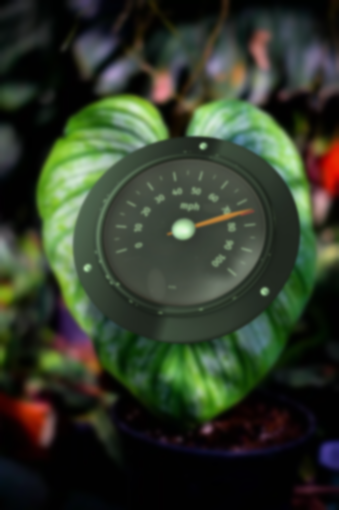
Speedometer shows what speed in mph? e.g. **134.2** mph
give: **75** mph
